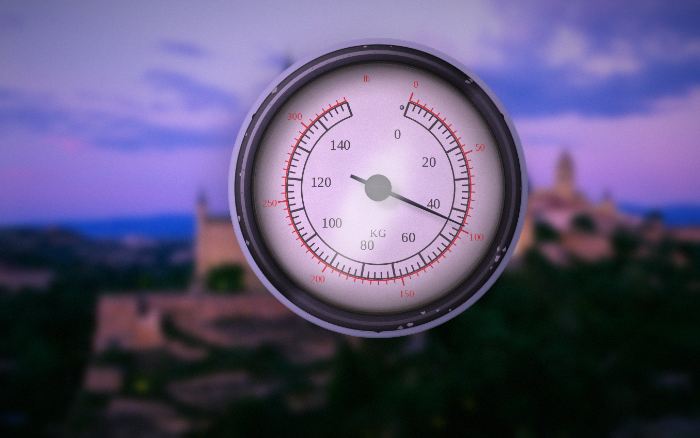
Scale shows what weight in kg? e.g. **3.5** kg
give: **44** kg
